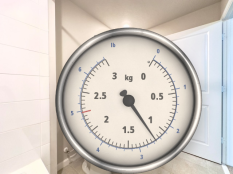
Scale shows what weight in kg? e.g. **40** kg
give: **1.15** kg
